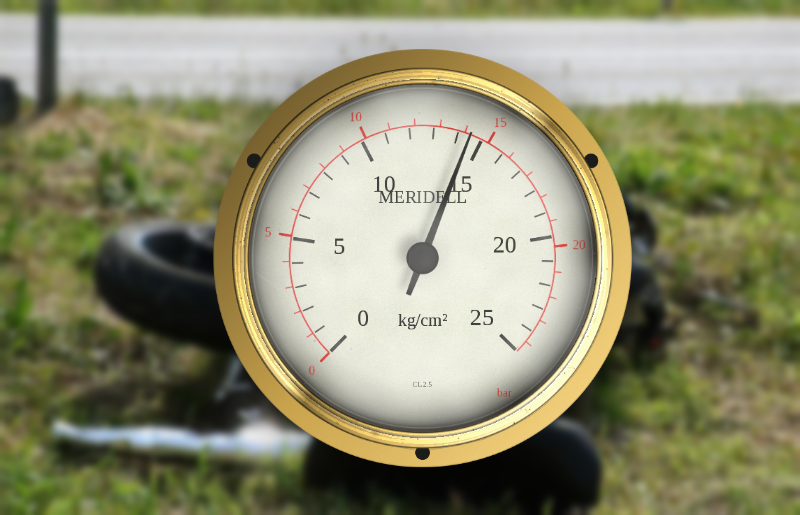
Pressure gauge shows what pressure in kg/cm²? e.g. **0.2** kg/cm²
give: **14.5** kg/cm²
